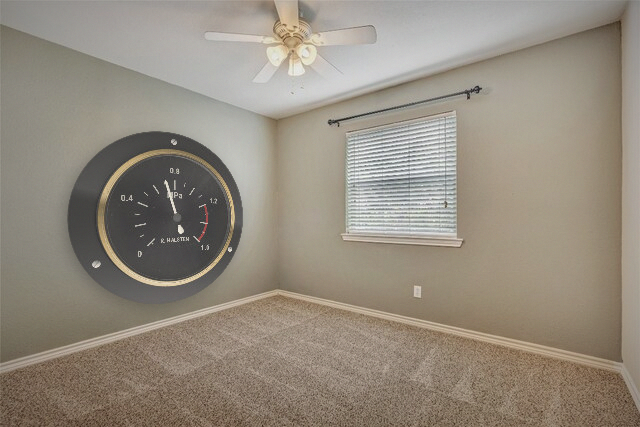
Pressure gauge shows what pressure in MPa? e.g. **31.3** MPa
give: **0.7** MPa
